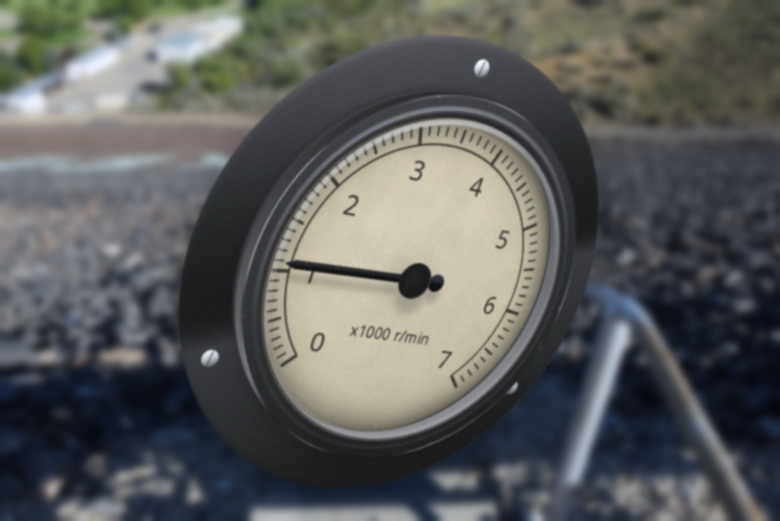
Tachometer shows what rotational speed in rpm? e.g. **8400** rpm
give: **1100** rpm
